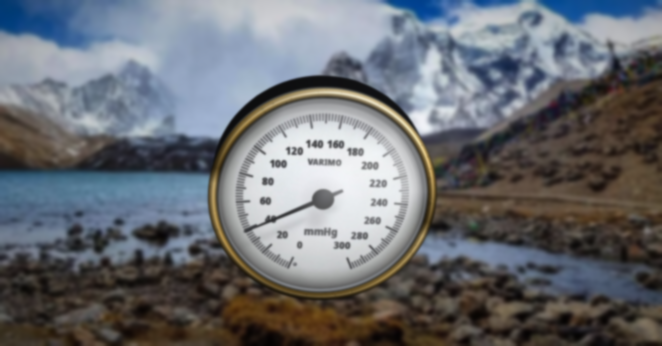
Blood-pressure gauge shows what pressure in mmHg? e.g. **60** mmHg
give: **40** mmHg
